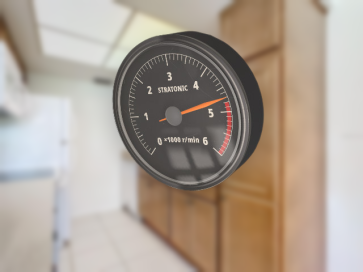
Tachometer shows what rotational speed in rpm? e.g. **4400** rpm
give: **4700** rpm
